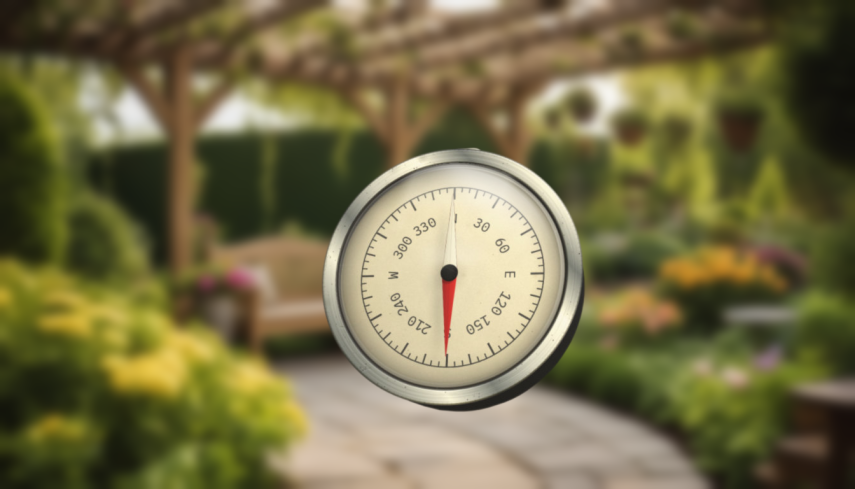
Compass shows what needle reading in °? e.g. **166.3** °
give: **180** °
